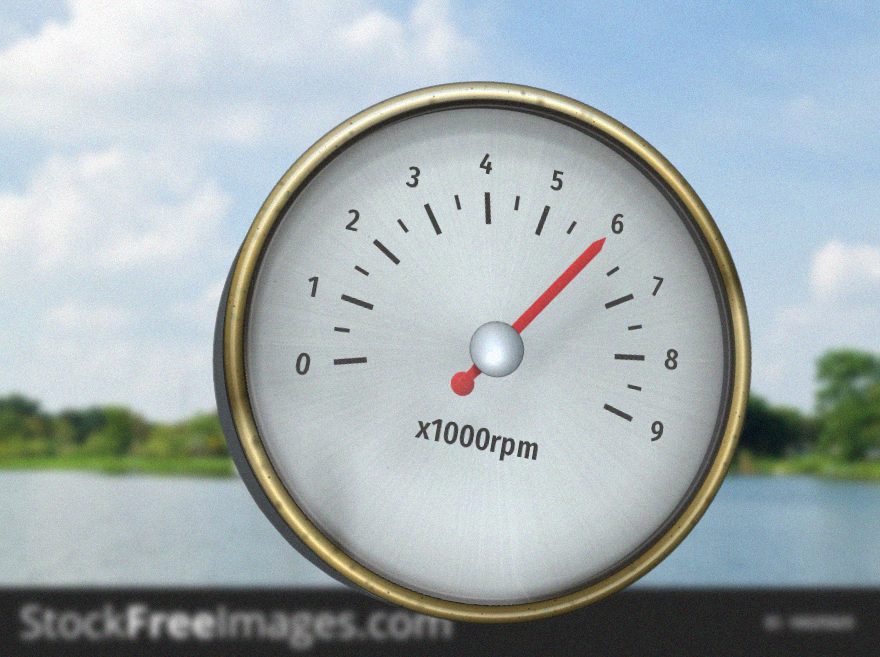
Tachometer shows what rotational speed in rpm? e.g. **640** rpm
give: **6000** rpm
